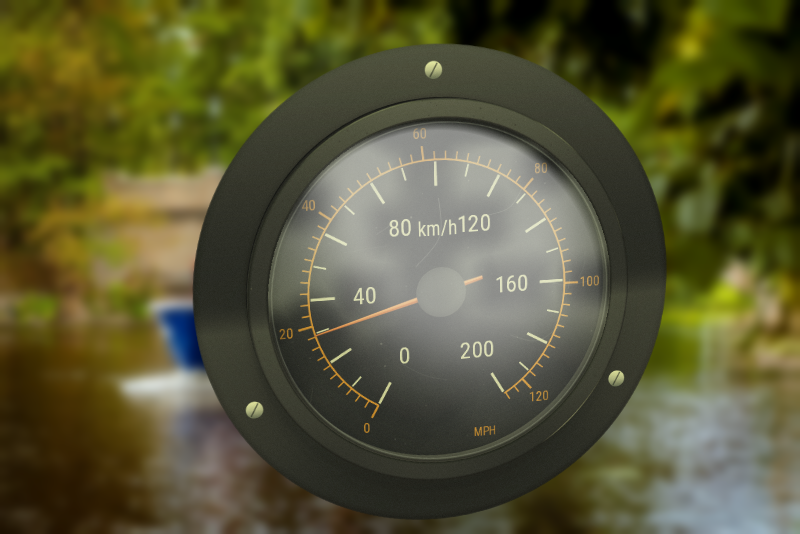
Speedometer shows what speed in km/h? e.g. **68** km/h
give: **30** km/h
